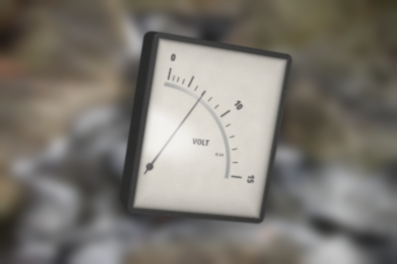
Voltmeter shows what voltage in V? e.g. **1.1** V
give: **7** V
